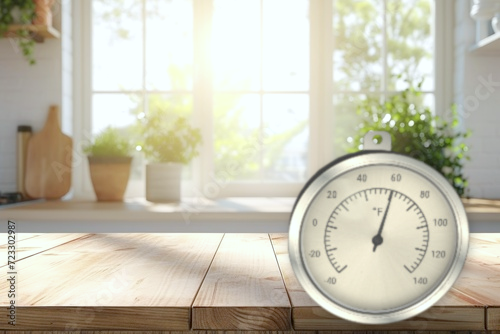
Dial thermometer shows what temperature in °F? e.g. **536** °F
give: **60** °F
